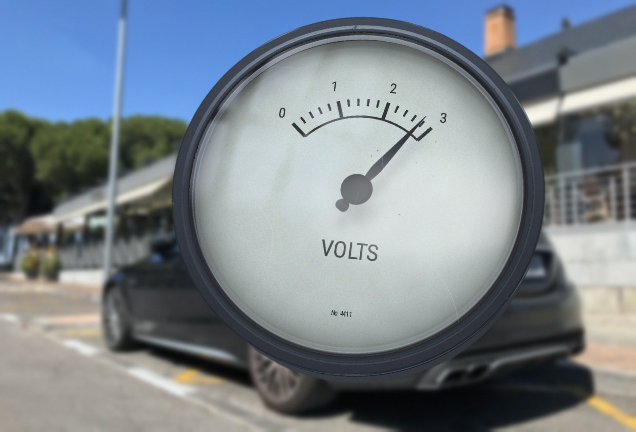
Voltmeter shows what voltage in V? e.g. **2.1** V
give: **2.8** V
